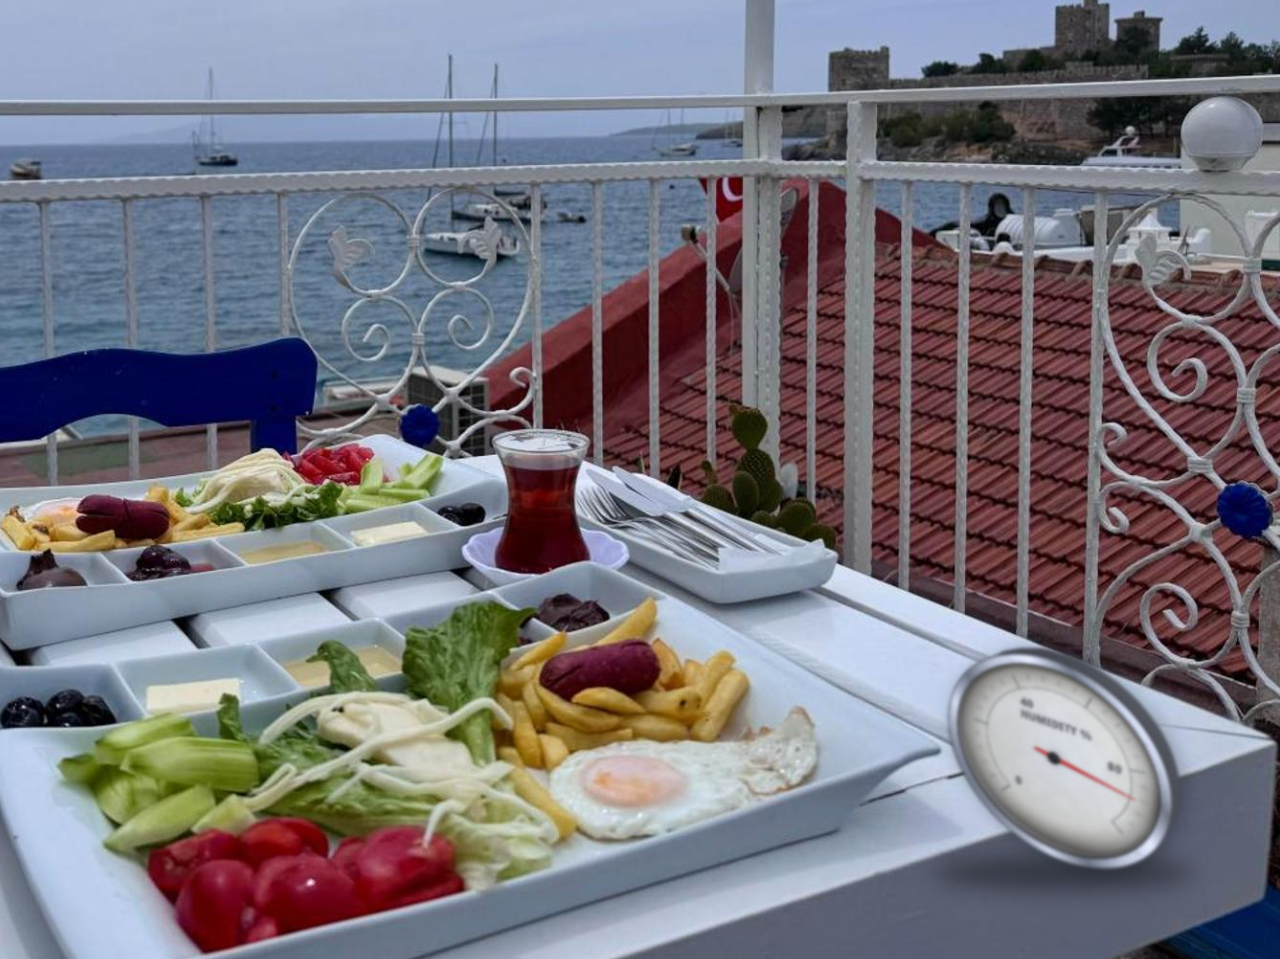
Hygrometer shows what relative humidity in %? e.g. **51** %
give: **88** %
